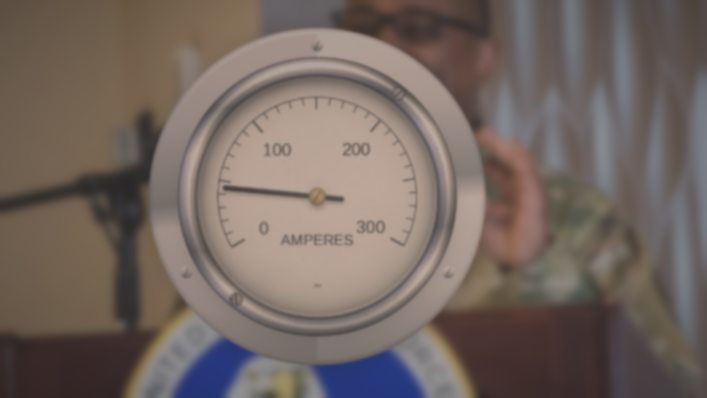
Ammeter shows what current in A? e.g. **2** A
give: **45** A
